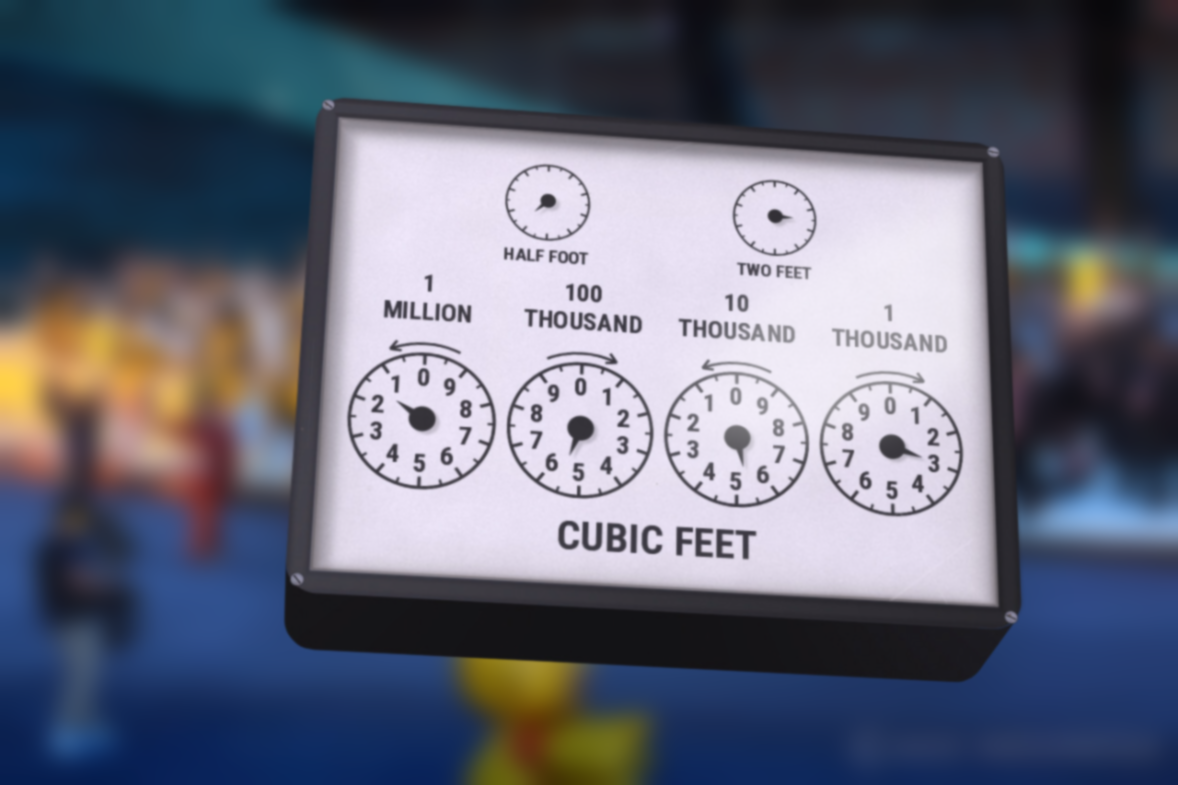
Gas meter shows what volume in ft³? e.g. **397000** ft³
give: **155300** ft³
